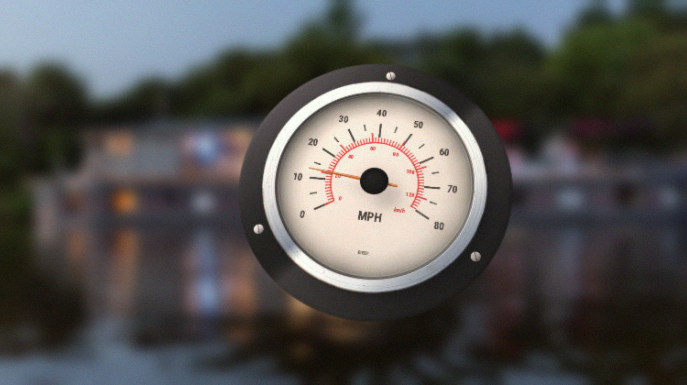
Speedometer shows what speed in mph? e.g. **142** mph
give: **12.5** mph
